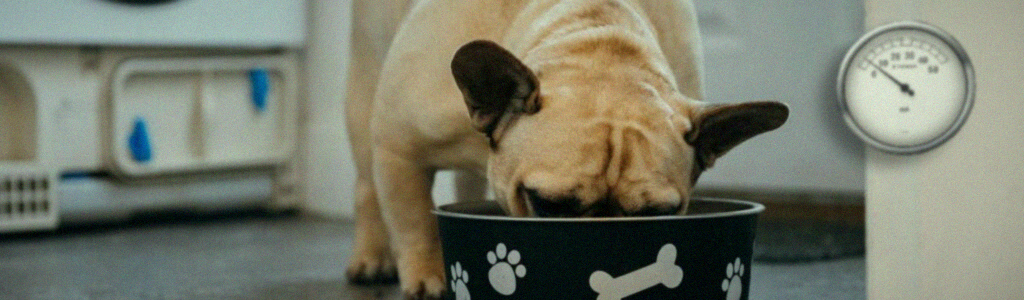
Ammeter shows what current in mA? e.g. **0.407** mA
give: **5** mA
